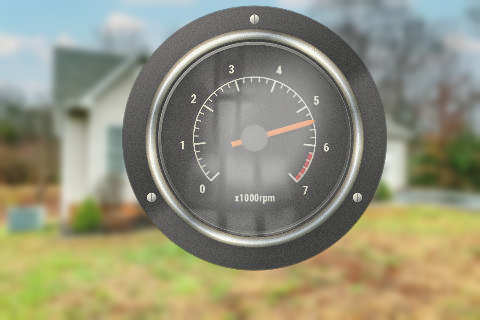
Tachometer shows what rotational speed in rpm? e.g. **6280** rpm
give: **5400** rpm
